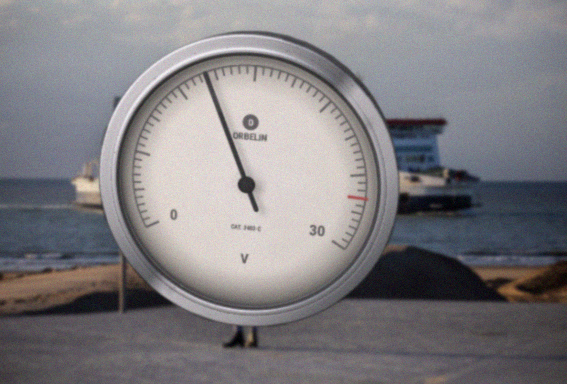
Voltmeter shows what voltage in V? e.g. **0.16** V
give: **12** V
